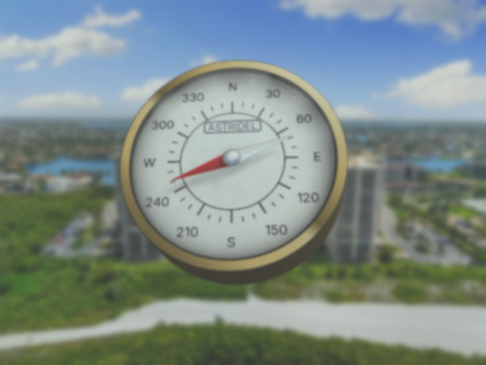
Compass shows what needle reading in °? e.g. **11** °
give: **250** °
